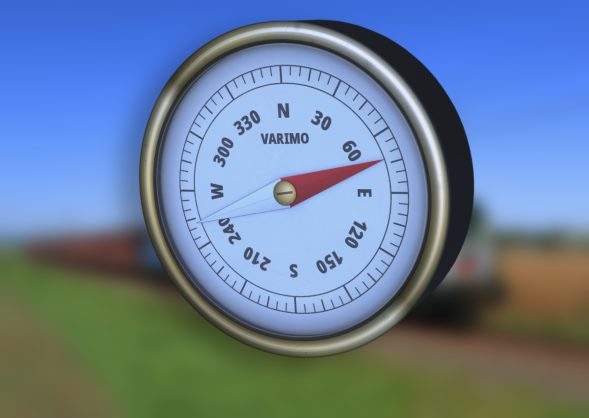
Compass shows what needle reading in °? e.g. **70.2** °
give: **72.5** °
